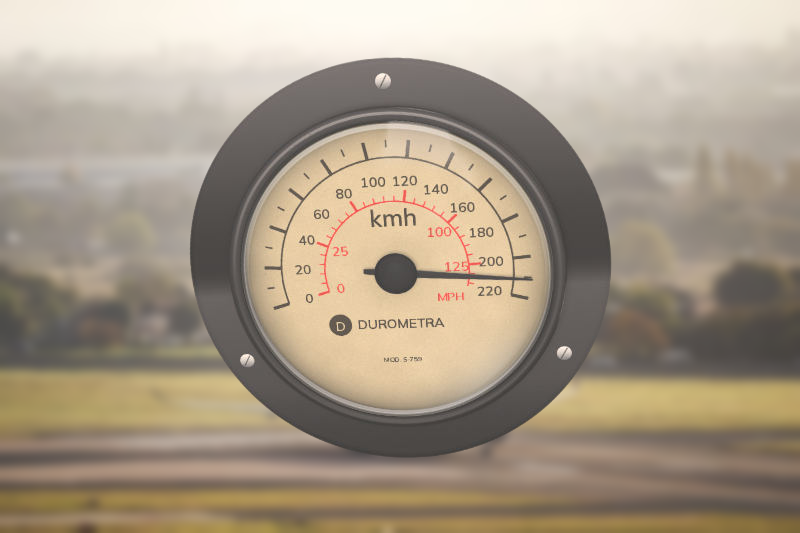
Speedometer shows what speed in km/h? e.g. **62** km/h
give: **210** km/h
